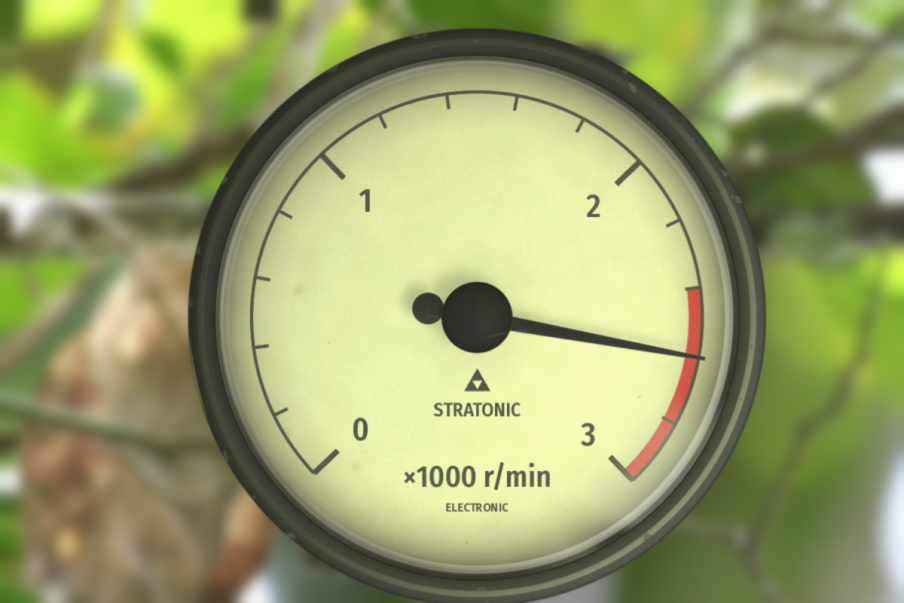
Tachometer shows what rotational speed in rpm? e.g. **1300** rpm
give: **2600** rpm
